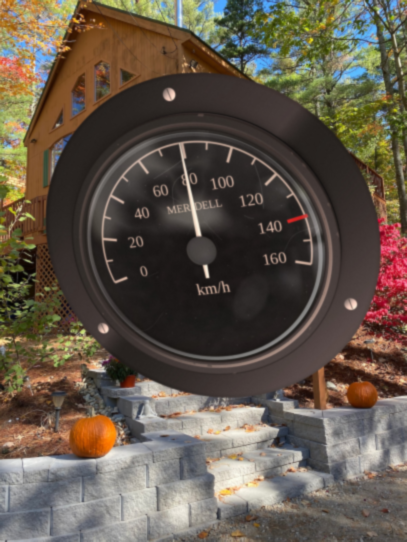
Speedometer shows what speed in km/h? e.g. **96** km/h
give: **80** km/h
